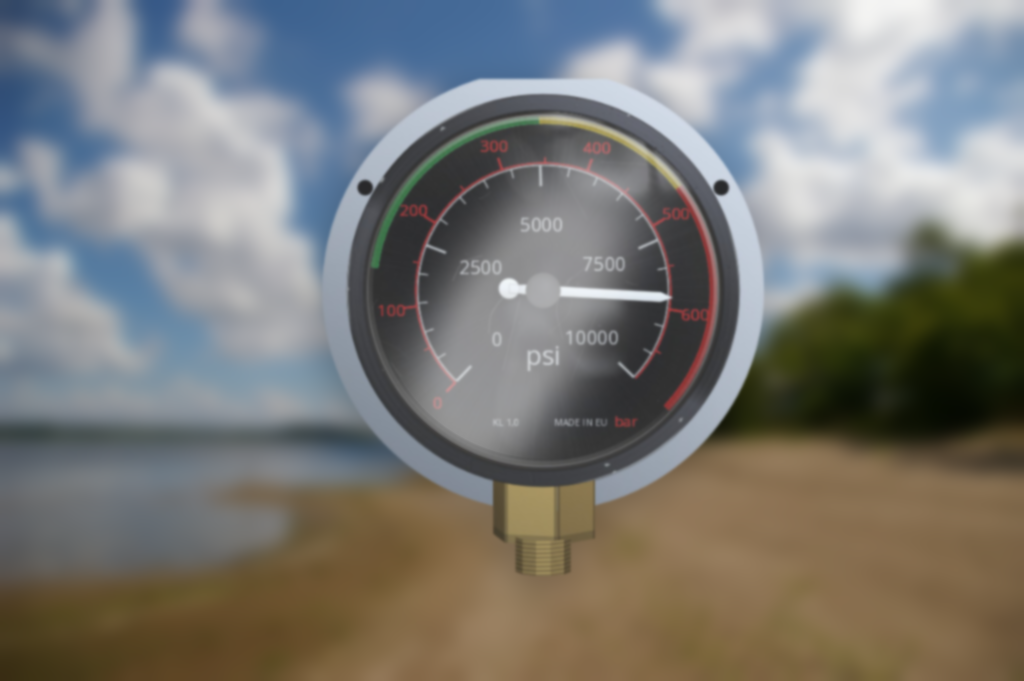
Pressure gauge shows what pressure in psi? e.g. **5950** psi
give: **8500** psi
